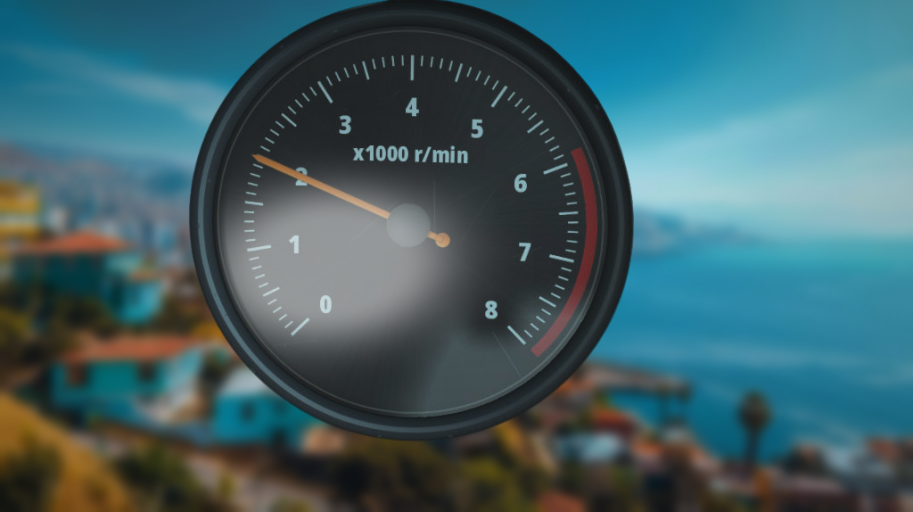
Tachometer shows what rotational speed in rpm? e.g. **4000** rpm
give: **2000** rpm
